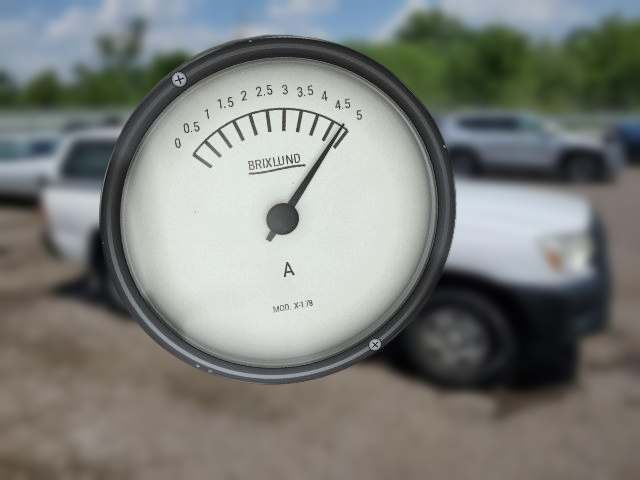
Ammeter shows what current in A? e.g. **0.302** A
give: **4.75** A
